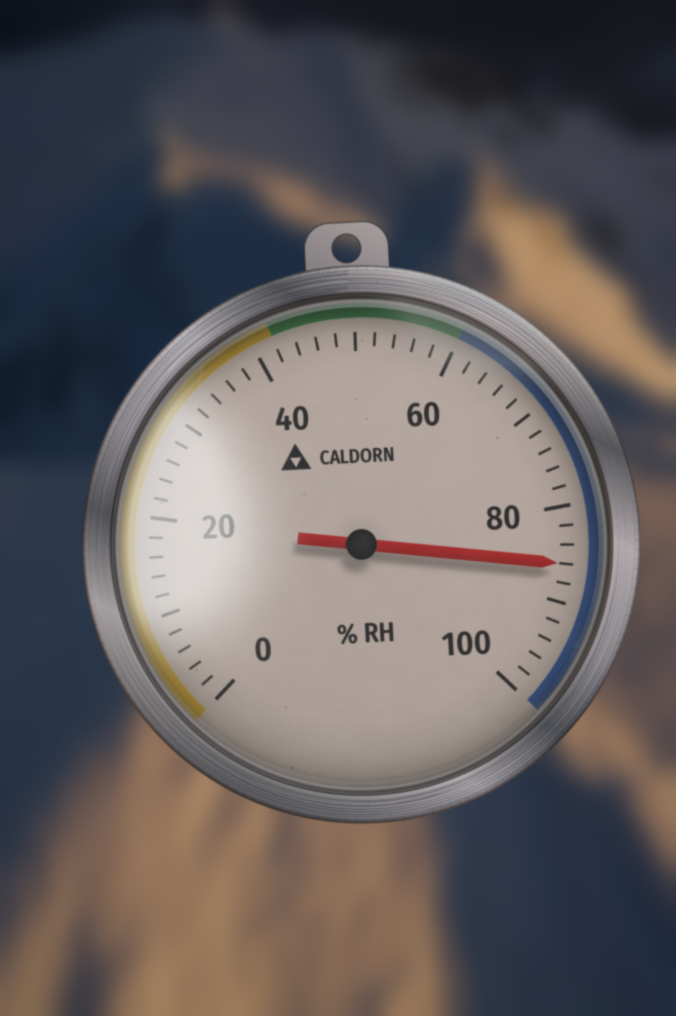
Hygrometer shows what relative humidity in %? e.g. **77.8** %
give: **86** %
